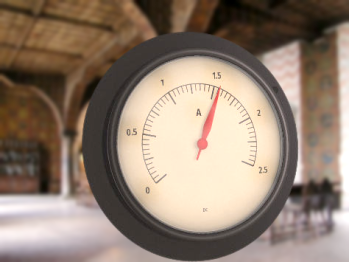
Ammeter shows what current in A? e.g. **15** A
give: **1.55** A
